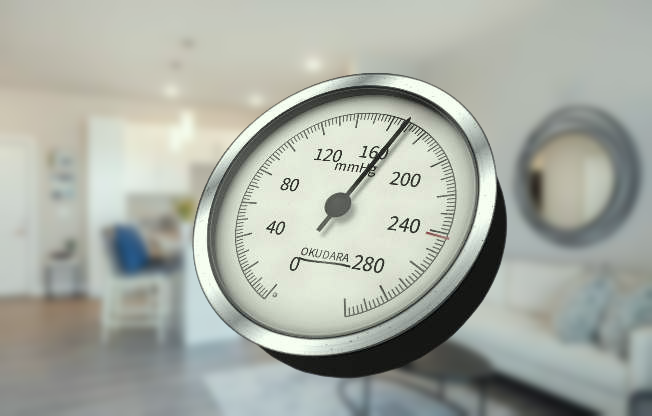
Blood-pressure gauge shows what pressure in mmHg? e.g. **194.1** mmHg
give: **170** mmHg
